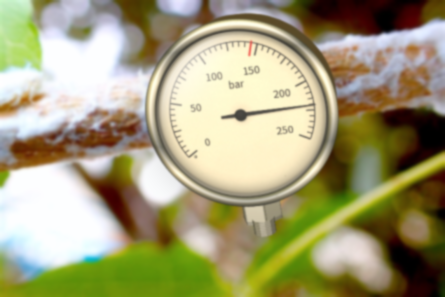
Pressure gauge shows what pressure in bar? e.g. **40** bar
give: **220** bar
